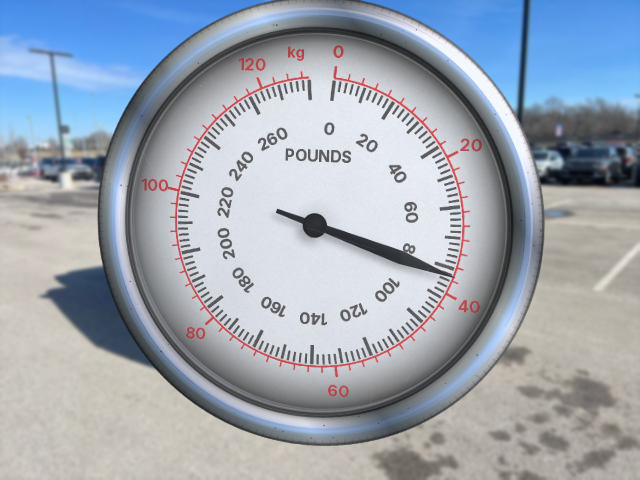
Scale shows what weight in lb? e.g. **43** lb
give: **82** lb
